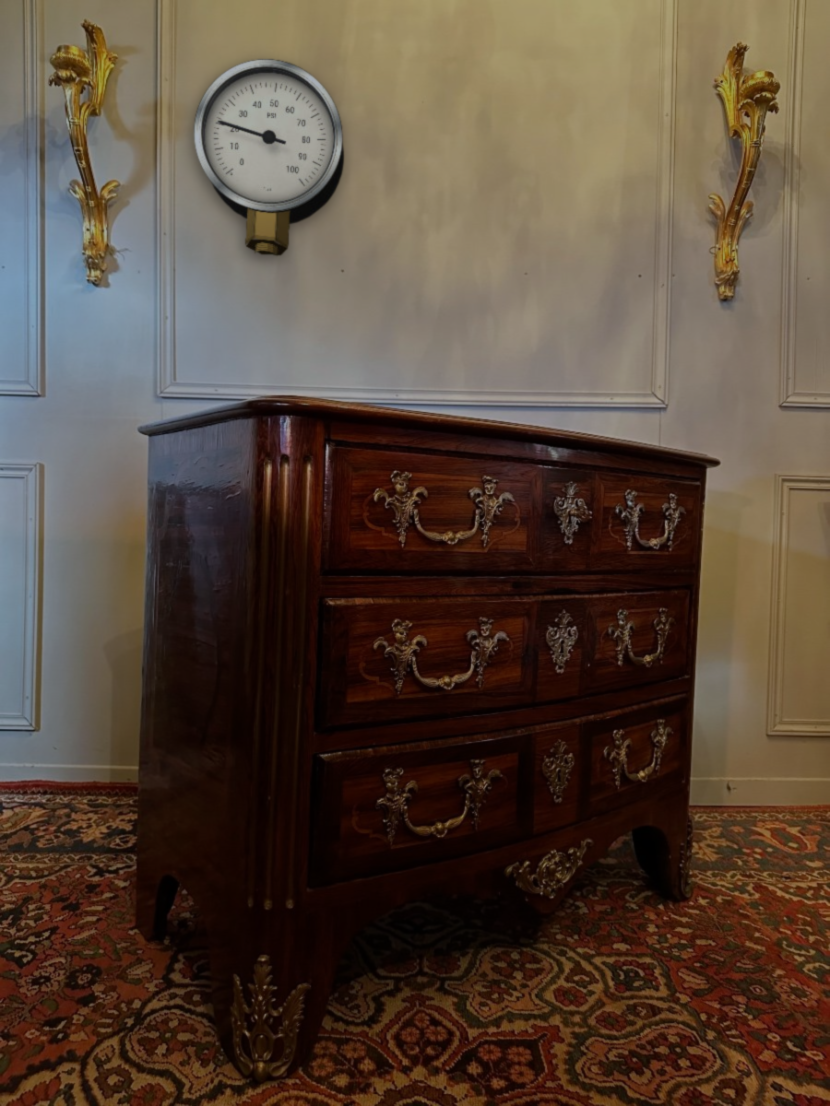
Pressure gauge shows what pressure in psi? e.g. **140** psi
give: **20** psi
